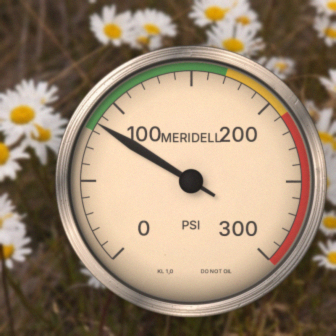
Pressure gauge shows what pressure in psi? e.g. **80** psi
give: **85** psi
